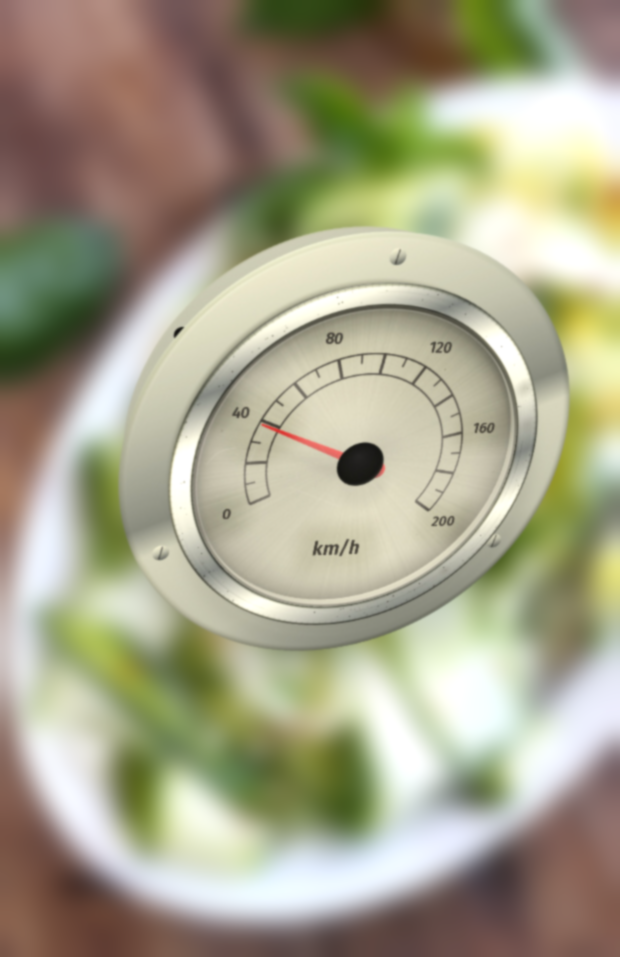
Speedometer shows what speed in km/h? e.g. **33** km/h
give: **40** km/h
